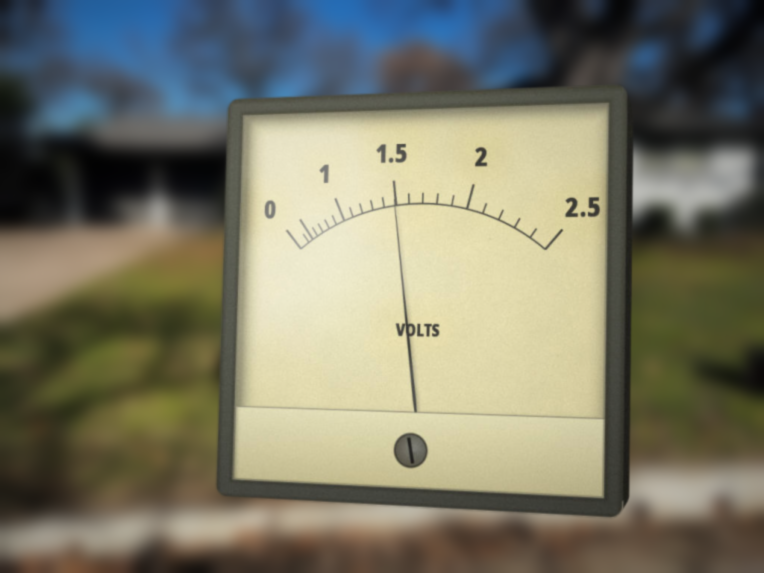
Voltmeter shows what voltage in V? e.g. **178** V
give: **1.5** V
